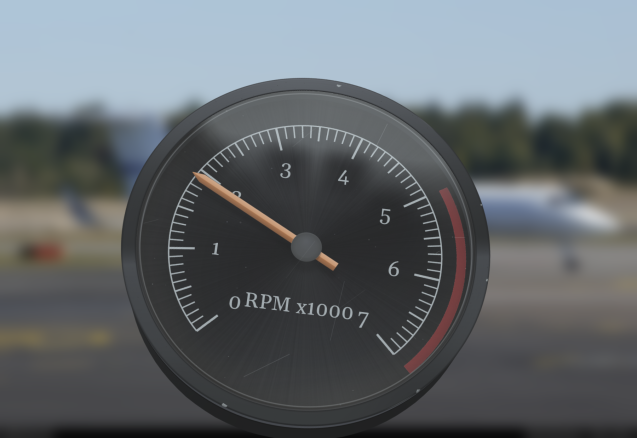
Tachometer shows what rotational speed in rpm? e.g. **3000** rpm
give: **1900** rpm
